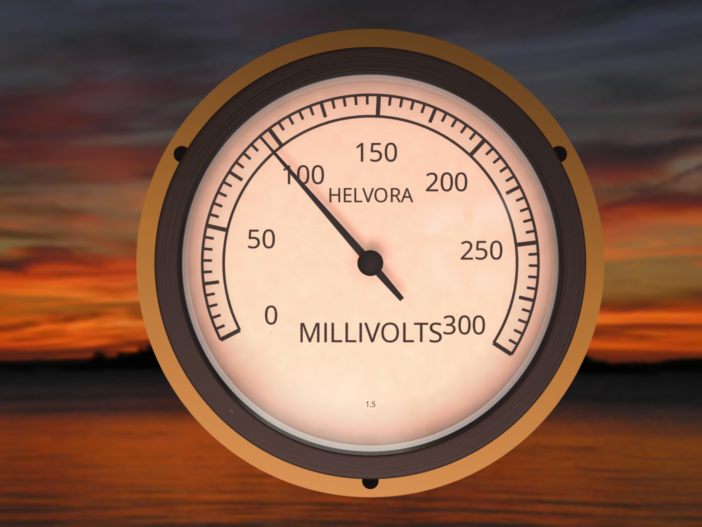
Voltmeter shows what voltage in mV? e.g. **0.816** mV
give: **95** mV
